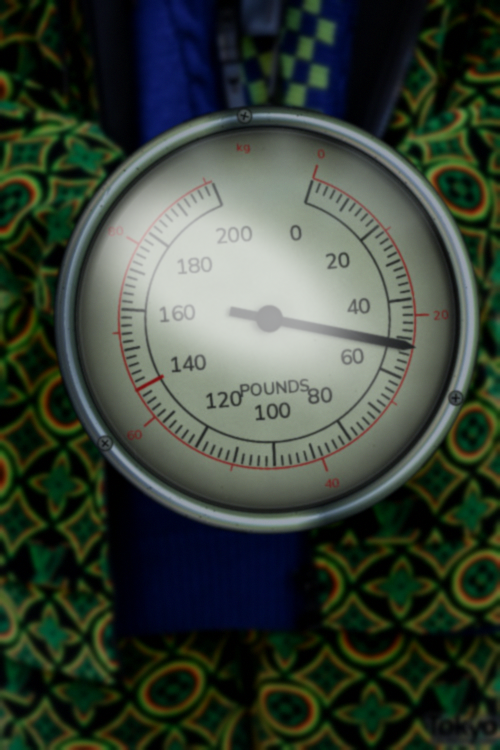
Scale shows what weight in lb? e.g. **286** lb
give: **52** lb
